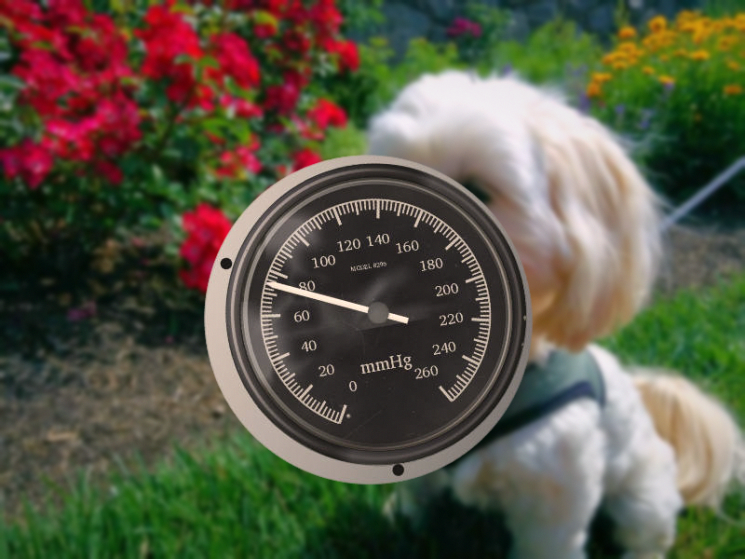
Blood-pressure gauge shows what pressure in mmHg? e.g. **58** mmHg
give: **74** mmHg
